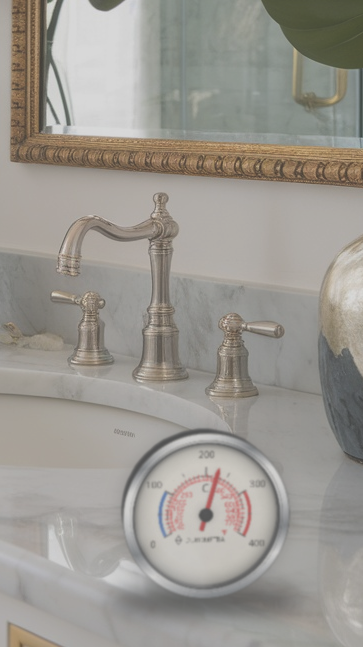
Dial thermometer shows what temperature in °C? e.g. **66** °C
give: **225** °C
